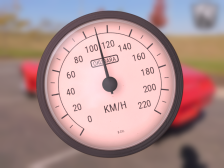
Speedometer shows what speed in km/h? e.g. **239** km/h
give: **110** km/h
